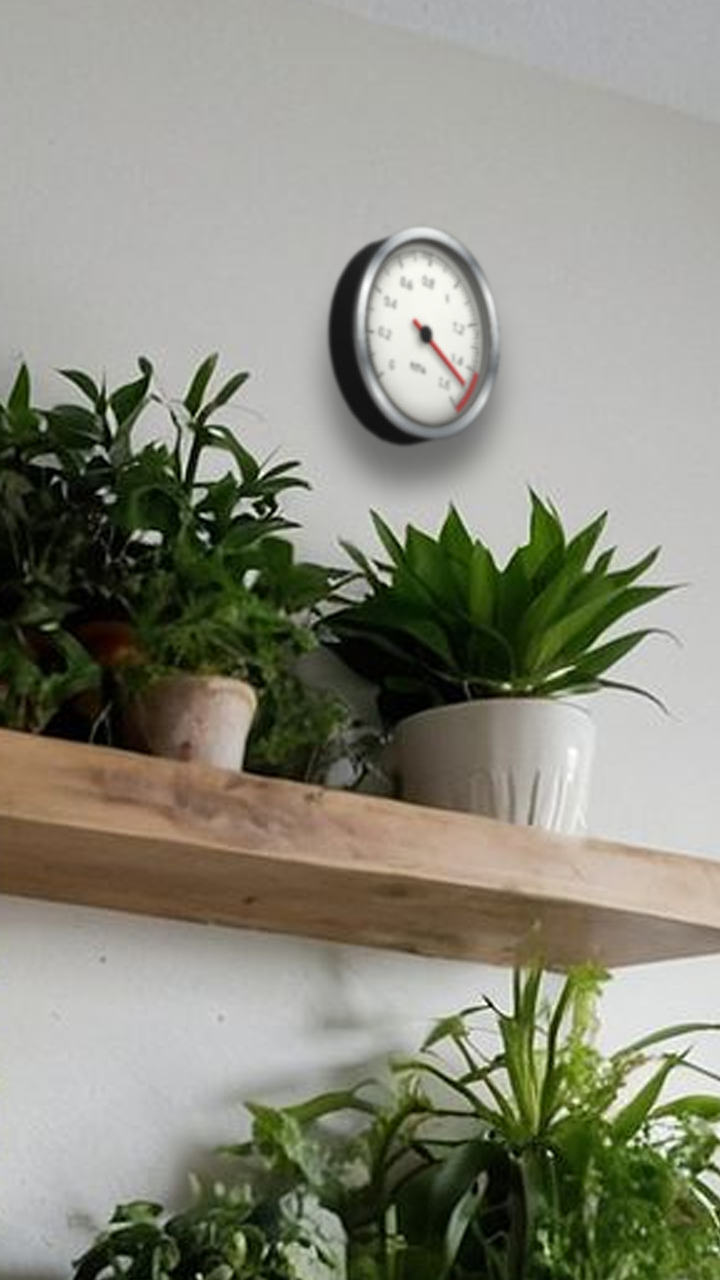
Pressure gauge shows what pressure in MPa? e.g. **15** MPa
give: **1.5** MPa
